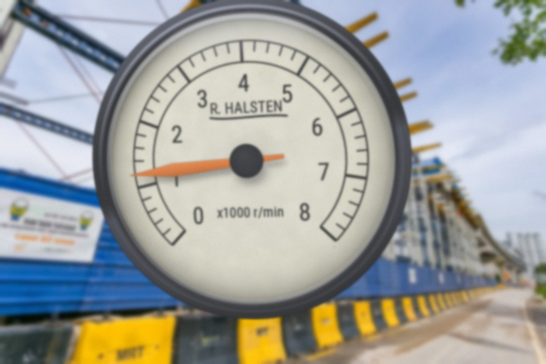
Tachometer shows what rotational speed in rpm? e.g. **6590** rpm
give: **1200** rpm
